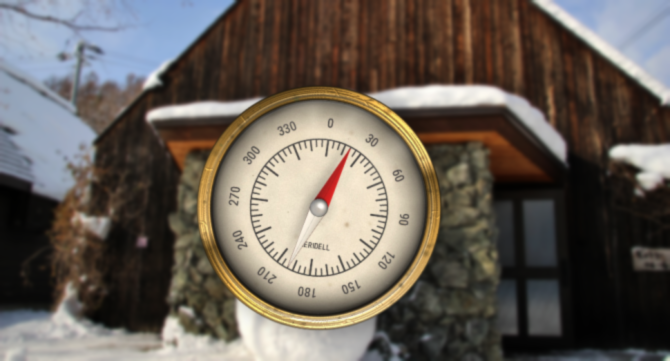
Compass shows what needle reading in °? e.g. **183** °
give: **20** °
